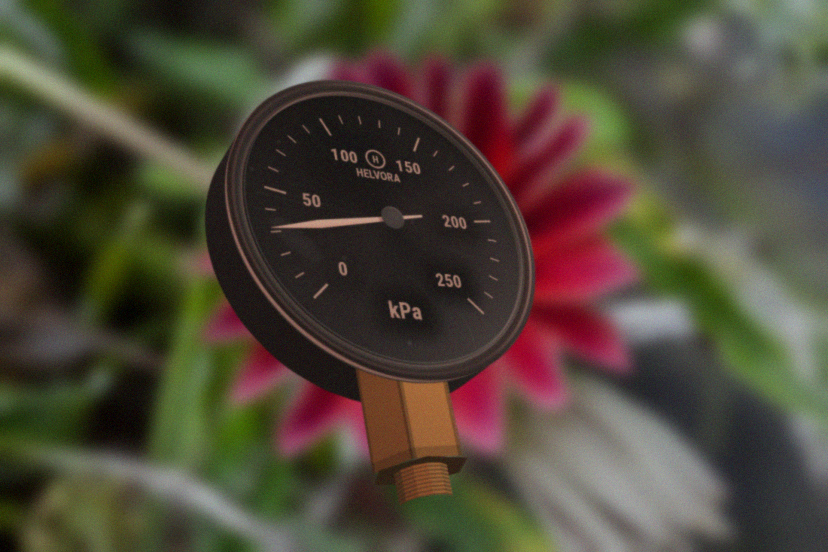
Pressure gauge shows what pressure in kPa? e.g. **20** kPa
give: **30** kPa
